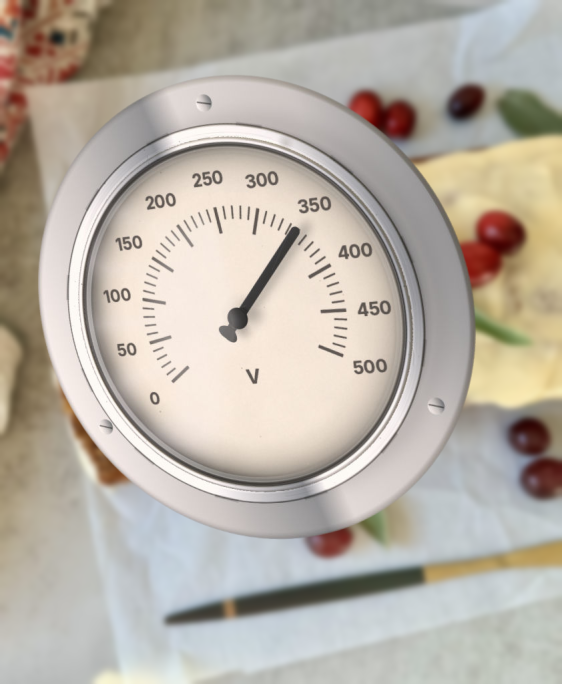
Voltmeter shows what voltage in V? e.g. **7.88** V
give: **350** V
